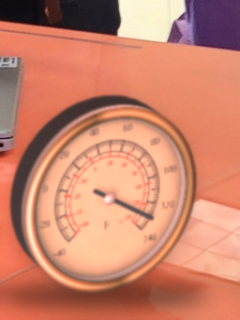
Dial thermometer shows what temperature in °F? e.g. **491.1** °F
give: **130** °F
